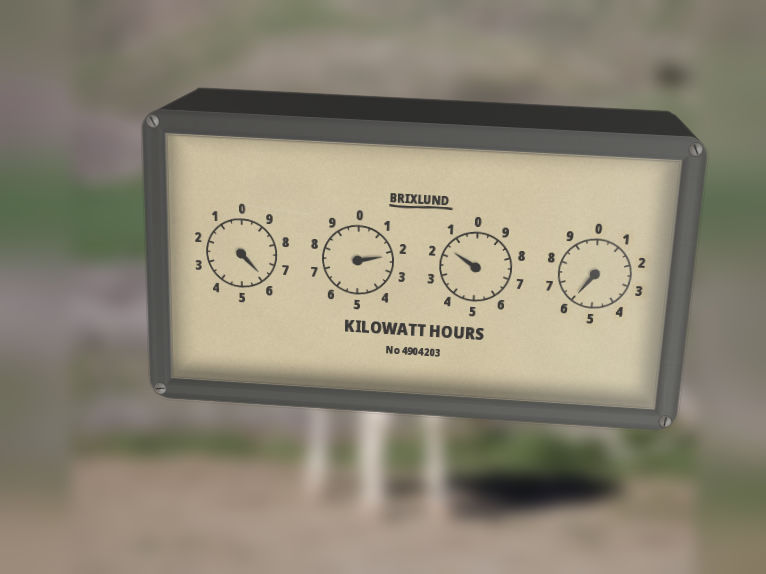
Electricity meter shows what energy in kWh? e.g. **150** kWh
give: **6216** kWh
